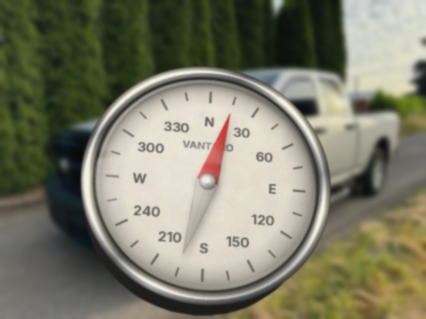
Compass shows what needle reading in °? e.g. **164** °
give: **15** °
